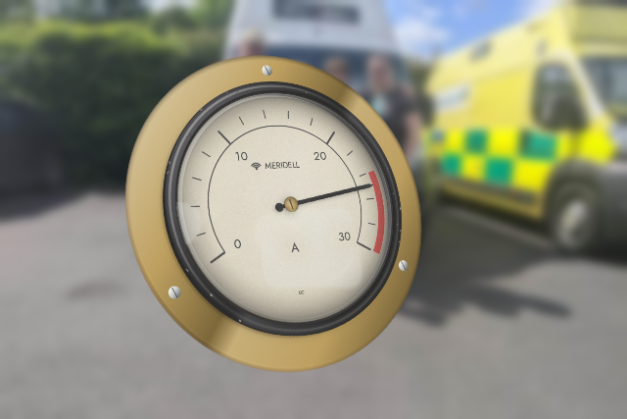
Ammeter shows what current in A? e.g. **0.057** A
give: **25** A
